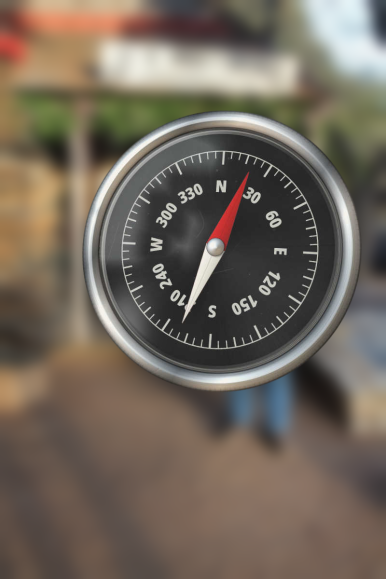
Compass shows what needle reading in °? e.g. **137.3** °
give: **20** °
